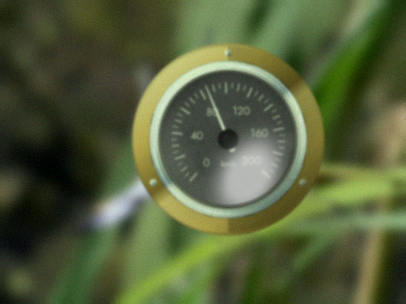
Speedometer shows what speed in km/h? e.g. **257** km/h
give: **85** km/h
